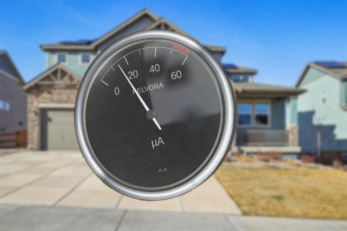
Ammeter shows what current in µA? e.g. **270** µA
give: **15** µA
